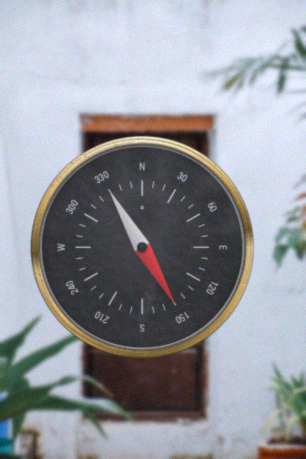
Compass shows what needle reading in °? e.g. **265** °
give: **150** °
